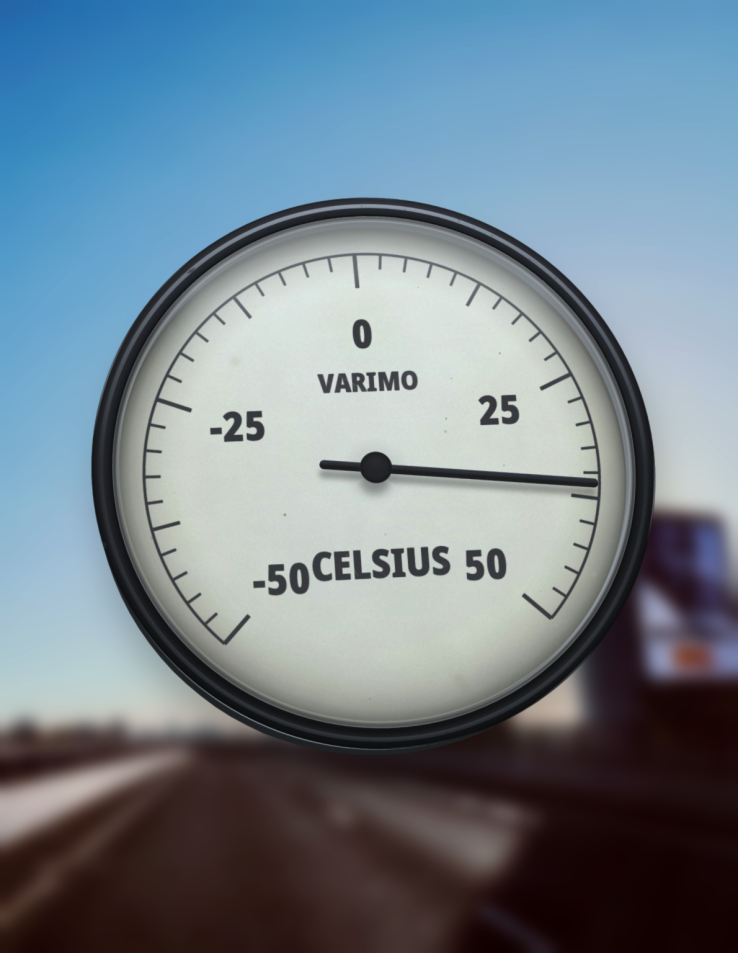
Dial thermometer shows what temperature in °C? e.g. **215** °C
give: **36.25** °C
